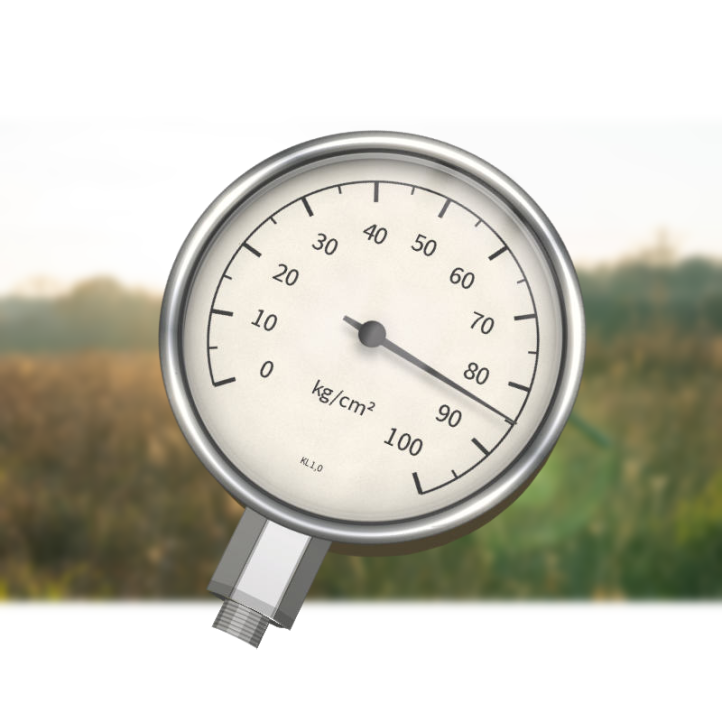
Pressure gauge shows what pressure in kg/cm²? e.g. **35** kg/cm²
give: **85** kg/cm²
